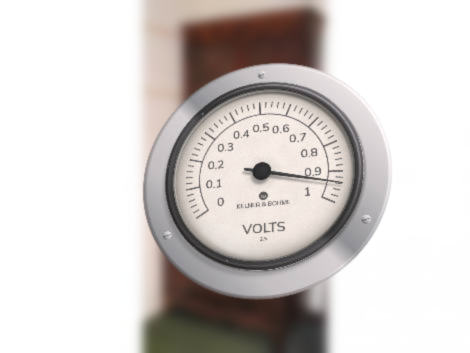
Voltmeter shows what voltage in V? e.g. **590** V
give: **0.94** V
